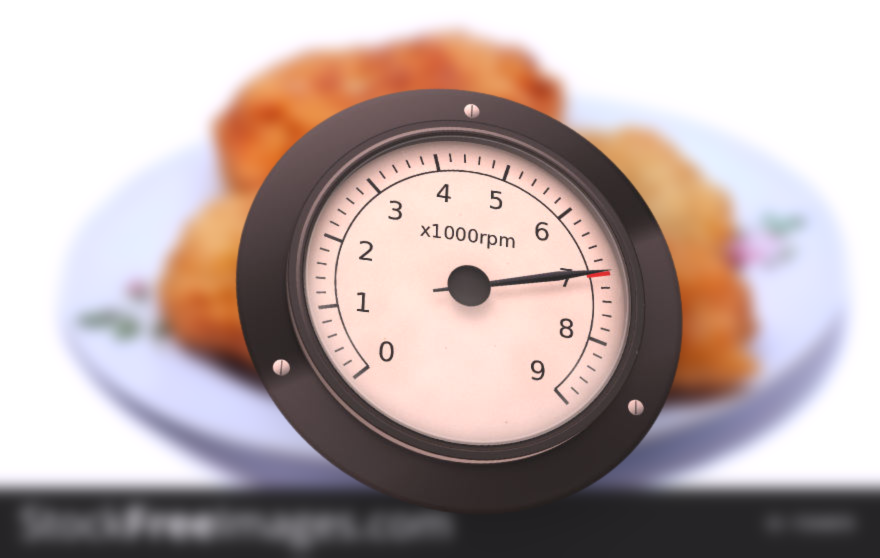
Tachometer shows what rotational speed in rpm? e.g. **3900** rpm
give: **7000** rpm
